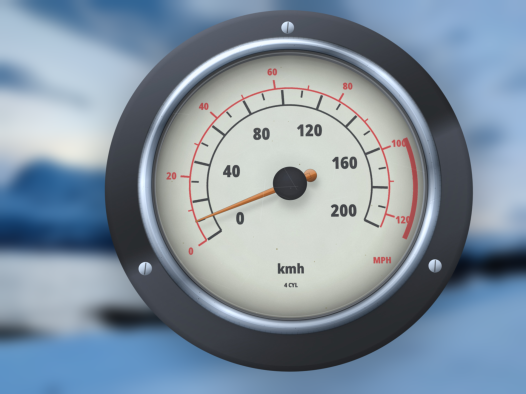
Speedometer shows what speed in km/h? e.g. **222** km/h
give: **10** km/h
